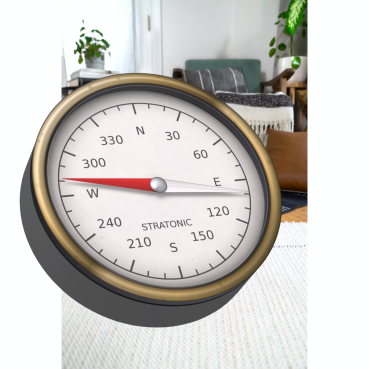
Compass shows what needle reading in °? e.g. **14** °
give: **280** °
